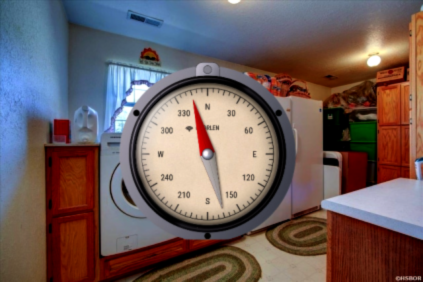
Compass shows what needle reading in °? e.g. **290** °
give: **345** °
